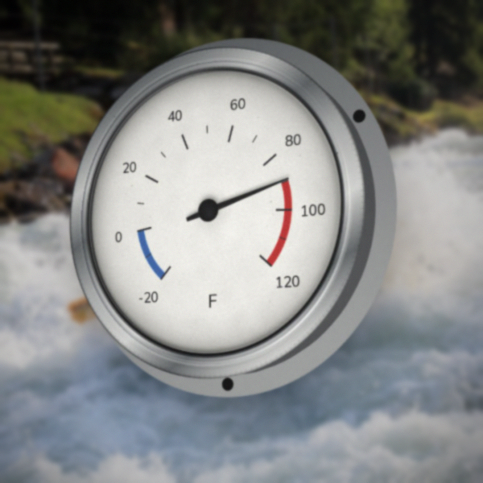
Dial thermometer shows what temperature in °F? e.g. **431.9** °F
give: **90** °F
